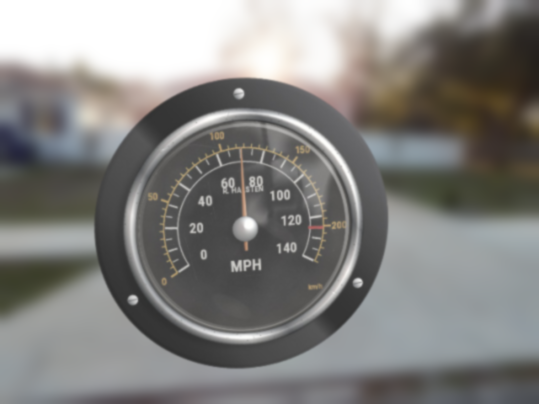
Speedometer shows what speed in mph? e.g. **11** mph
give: **70** mph
